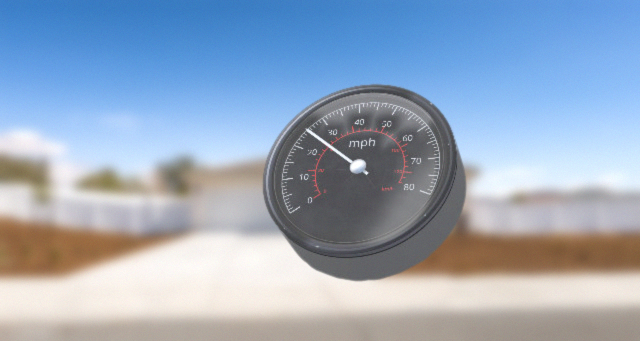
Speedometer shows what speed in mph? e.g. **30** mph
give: **25** mph
